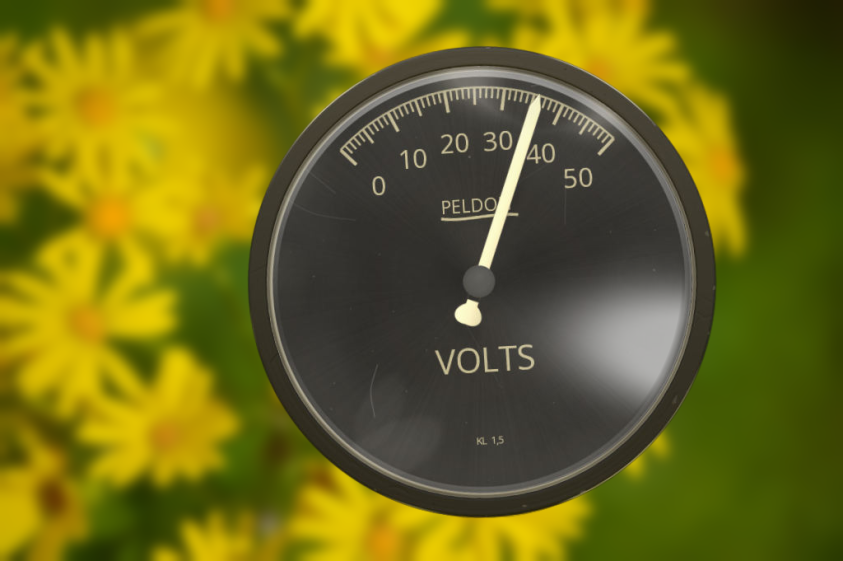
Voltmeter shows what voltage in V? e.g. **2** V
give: **36** V
